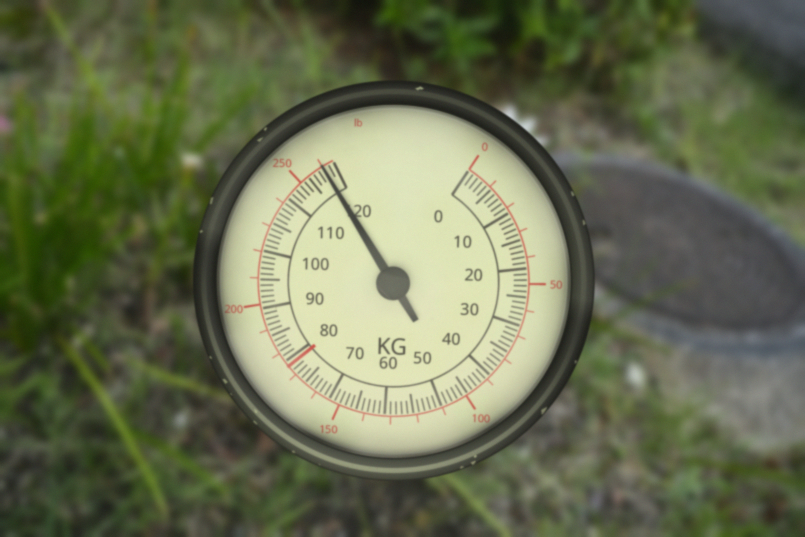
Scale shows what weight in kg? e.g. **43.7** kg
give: **118** kg
